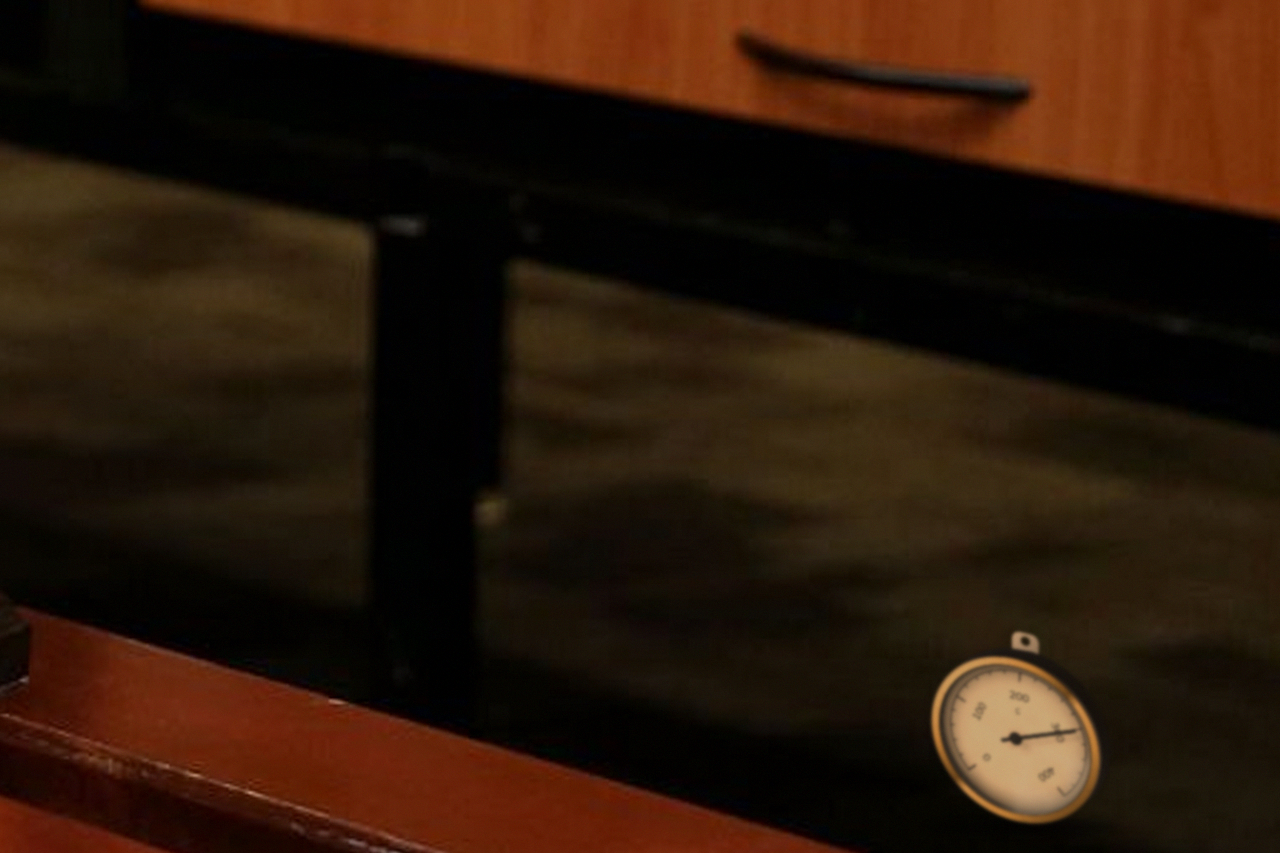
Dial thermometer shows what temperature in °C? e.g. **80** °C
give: **300** °C
